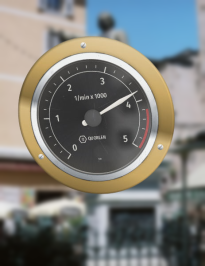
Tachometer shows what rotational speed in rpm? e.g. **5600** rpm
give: **3800** rpm
